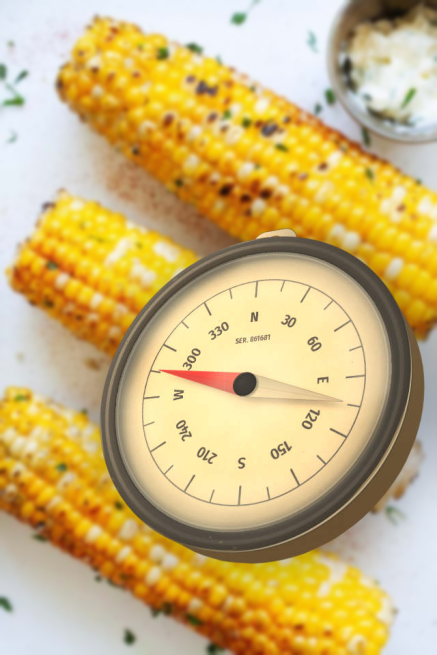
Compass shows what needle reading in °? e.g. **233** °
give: **285** °
